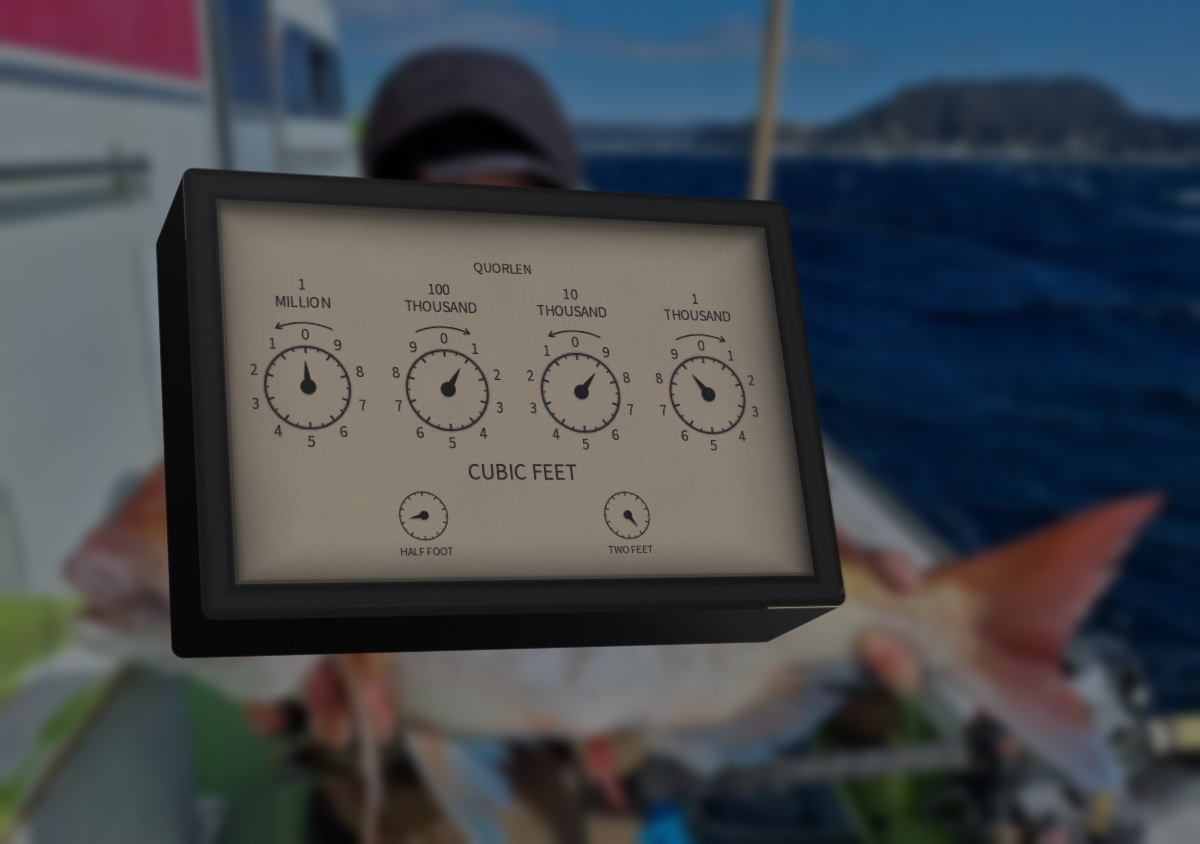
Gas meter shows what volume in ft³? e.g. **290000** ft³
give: **8900** ft³
